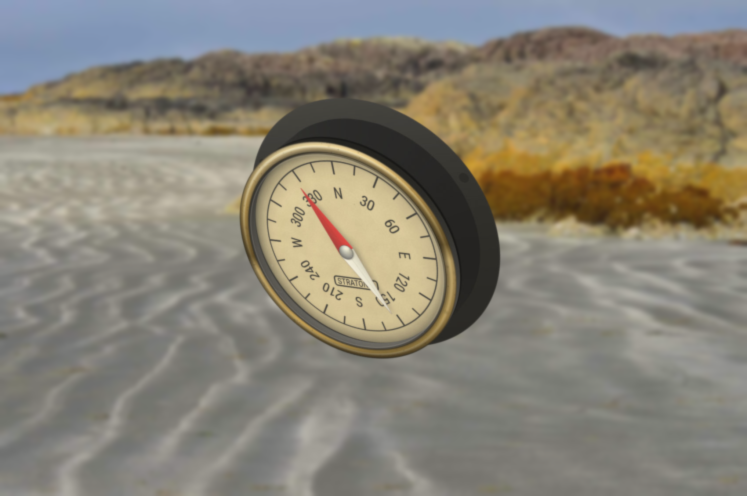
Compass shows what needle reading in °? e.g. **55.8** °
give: **330** °
